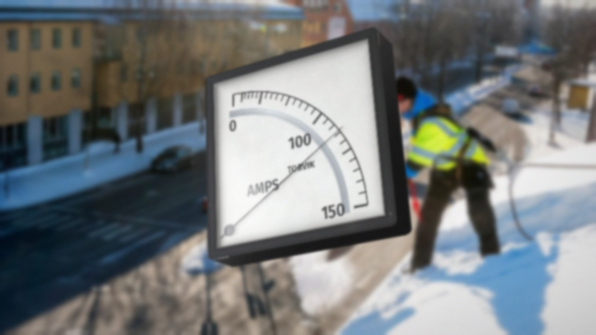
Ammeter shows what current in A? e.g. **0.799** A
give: **115** A
